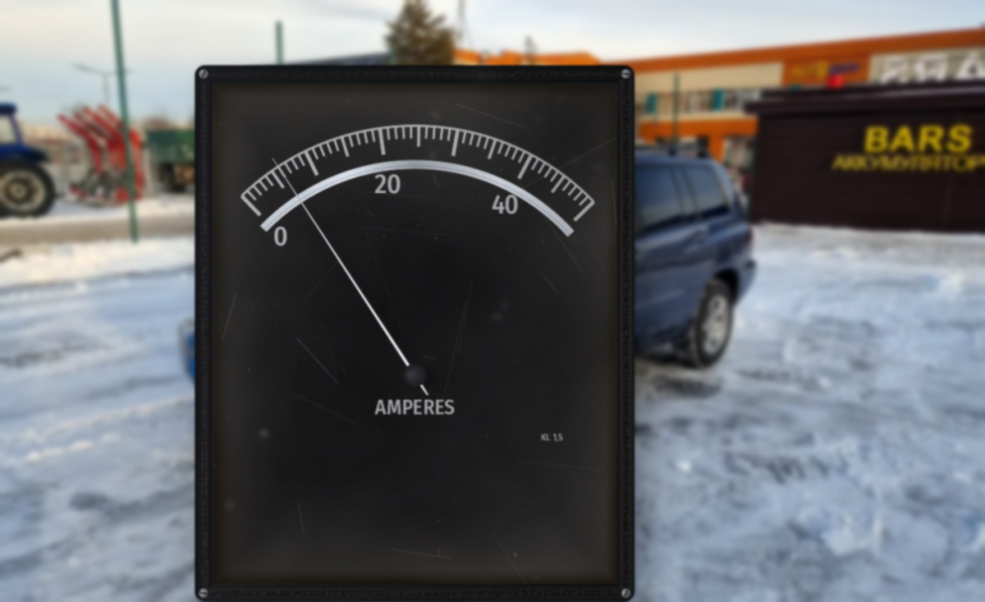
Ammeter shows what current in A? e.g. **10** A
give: **6** A
